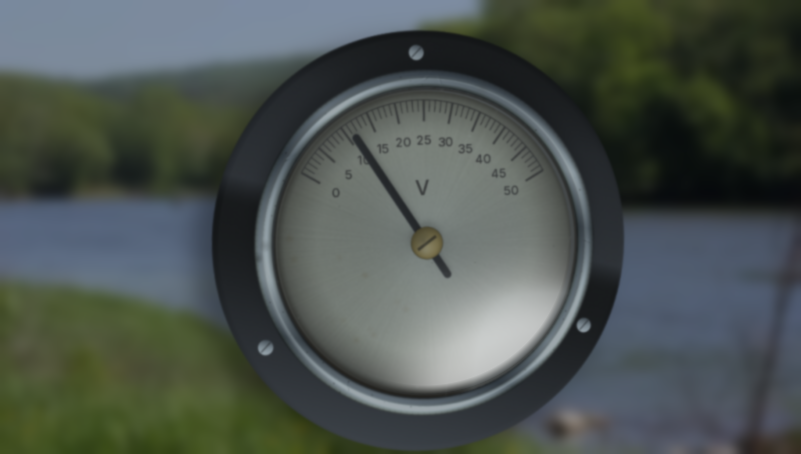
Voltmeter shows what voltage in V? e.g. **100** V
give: **11** V
